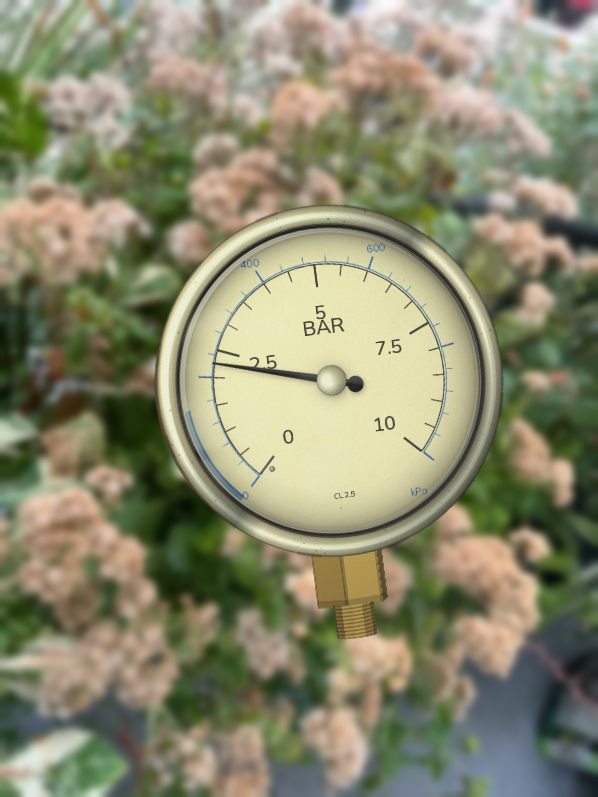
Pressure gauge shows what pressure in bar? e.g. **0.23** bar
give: **2.25** bar
